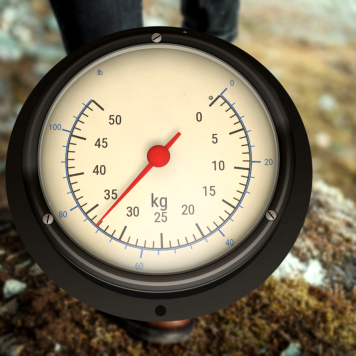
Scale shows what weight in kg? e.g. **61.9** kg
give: **33** kg
